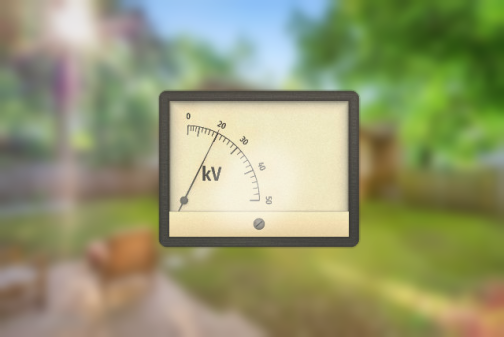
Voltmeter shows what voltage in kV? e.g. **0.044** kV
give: **20** kV
